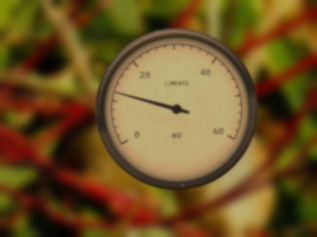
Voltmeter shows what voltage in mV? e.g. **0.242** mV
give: **12** mV
